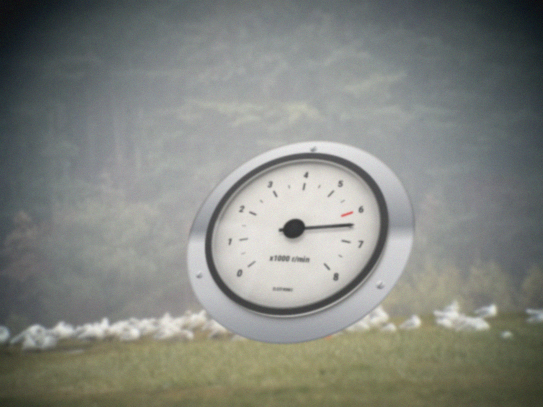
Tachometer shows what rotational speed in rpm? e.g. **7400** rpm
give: **6500** rpm
